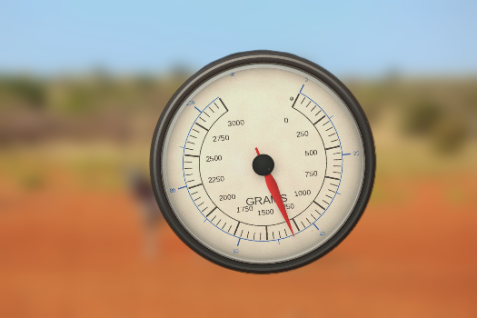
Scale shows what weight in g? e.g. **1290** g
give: **1300** g
